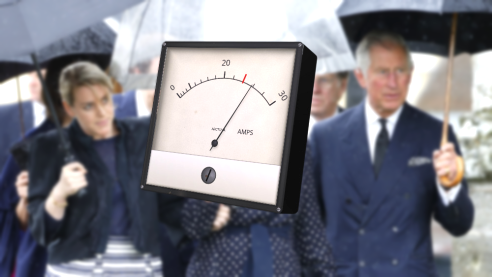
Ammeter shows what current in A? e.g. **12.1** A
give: **26** A
